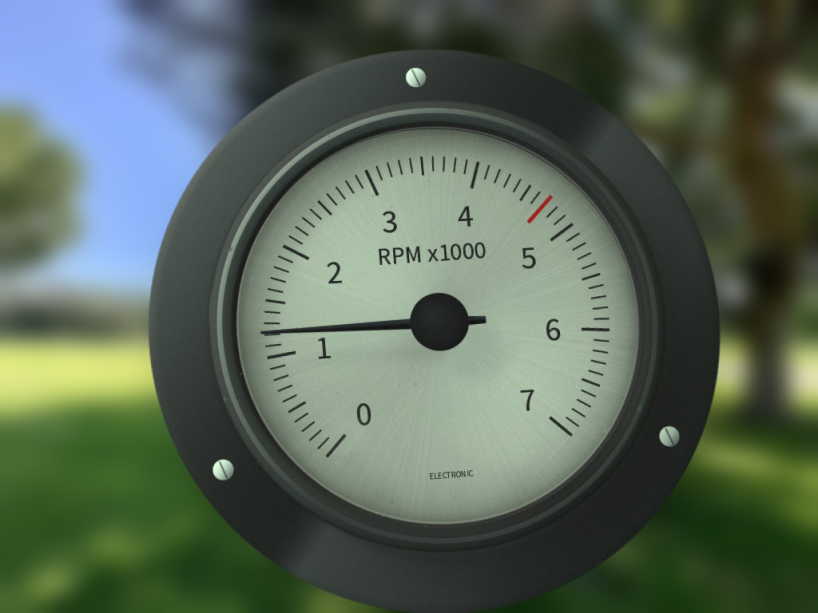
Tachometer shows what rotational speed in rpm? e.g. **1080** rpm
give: **1200** rpm
